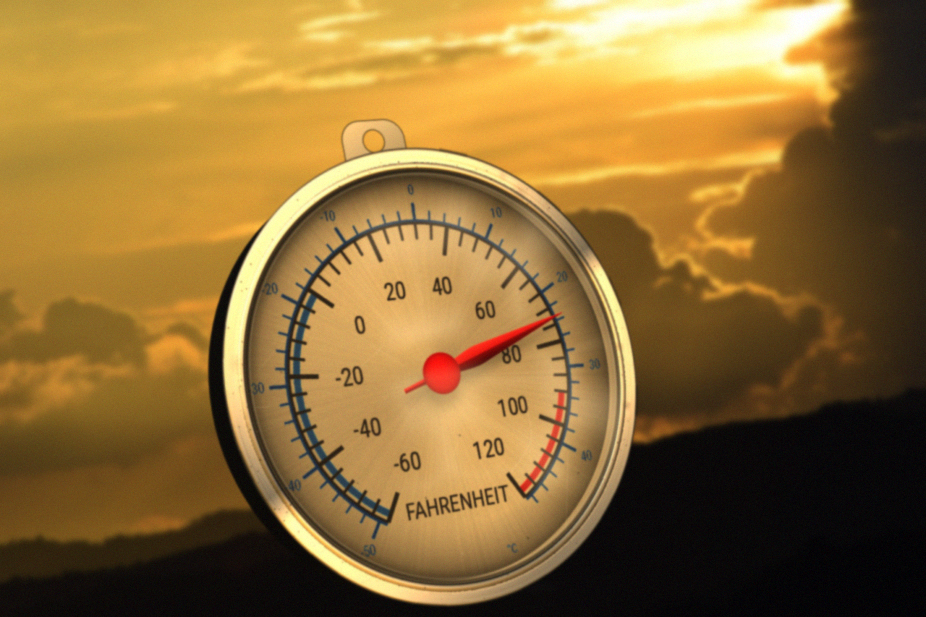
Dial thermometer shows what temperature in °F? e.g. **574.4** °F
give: **74** °F
